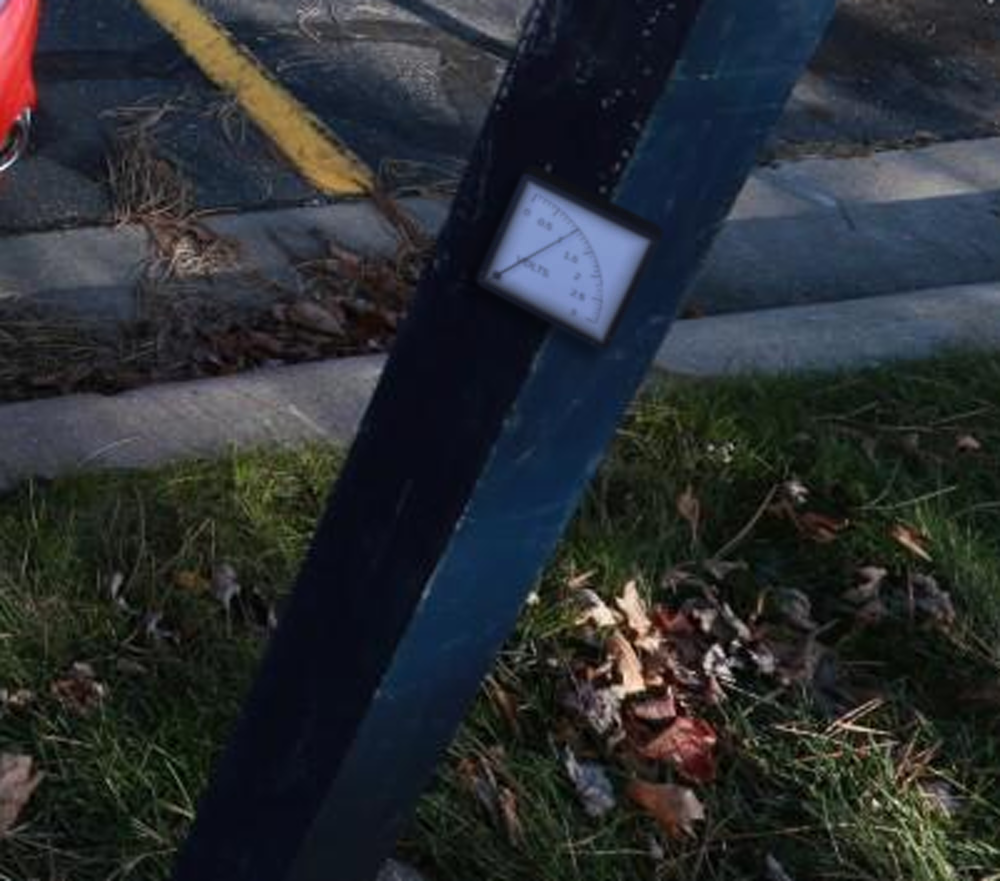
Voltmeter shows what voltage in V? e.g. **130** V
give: **1** V
